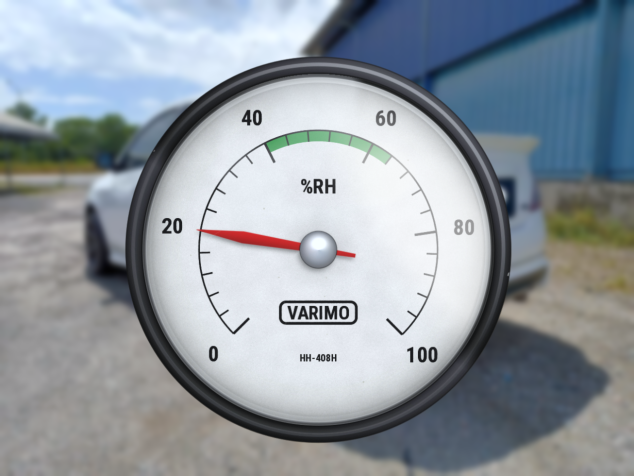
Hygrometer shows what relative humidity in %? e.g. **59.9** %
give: **20** %
